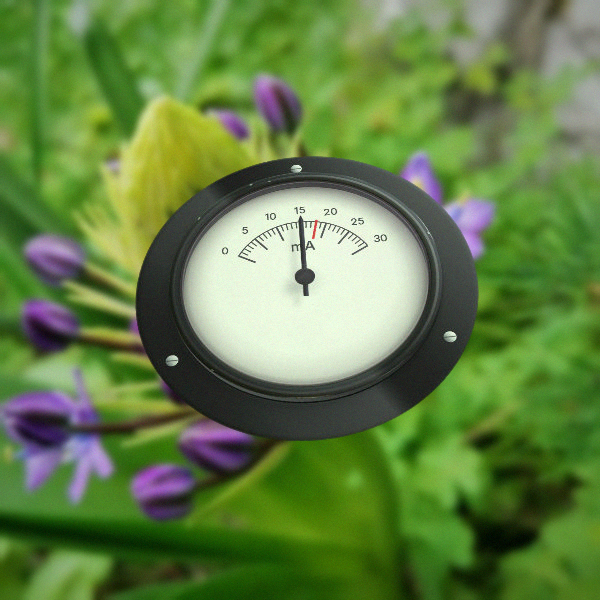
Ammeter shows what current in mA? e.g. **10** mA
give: **15** mA
